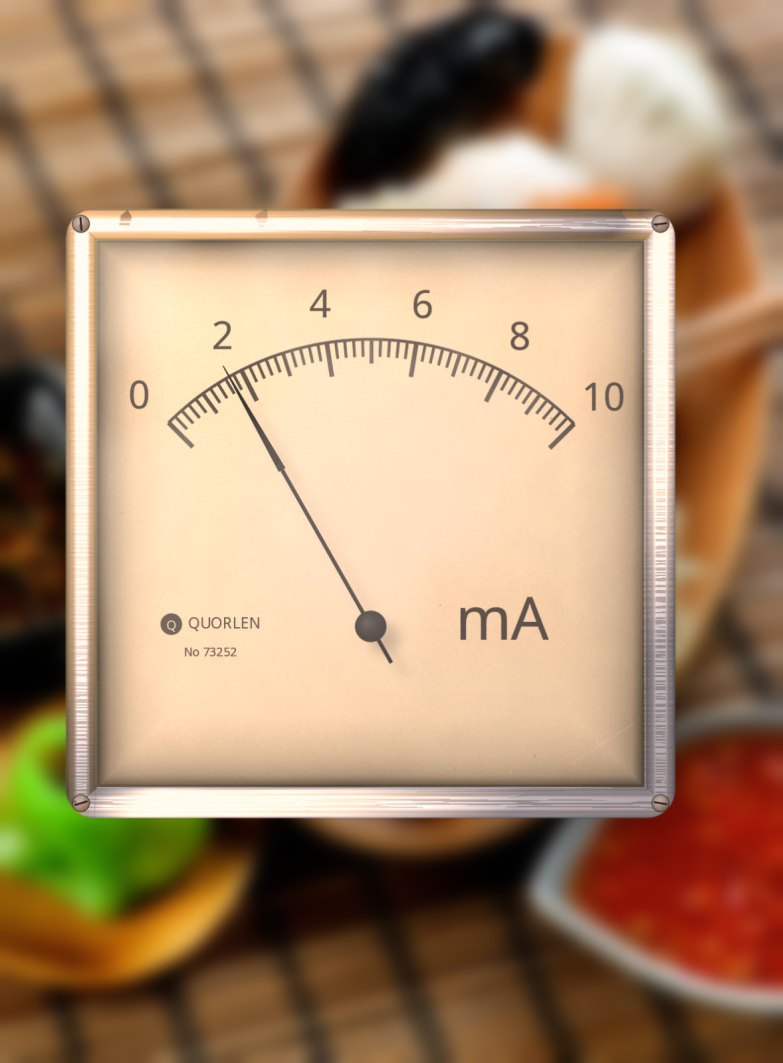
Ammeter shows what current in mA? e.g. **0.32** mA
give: **1.7** mA
